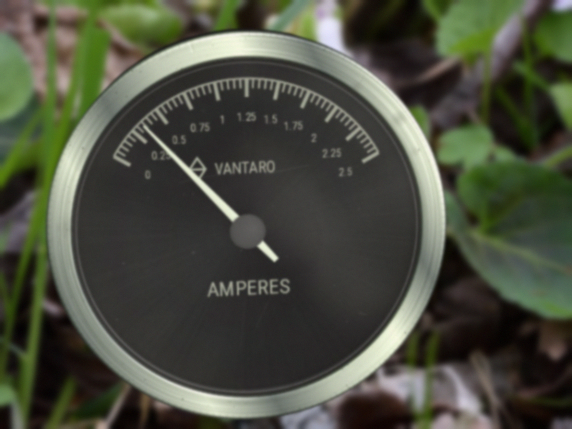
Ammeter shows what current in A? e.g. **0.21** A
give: **0.35** A
